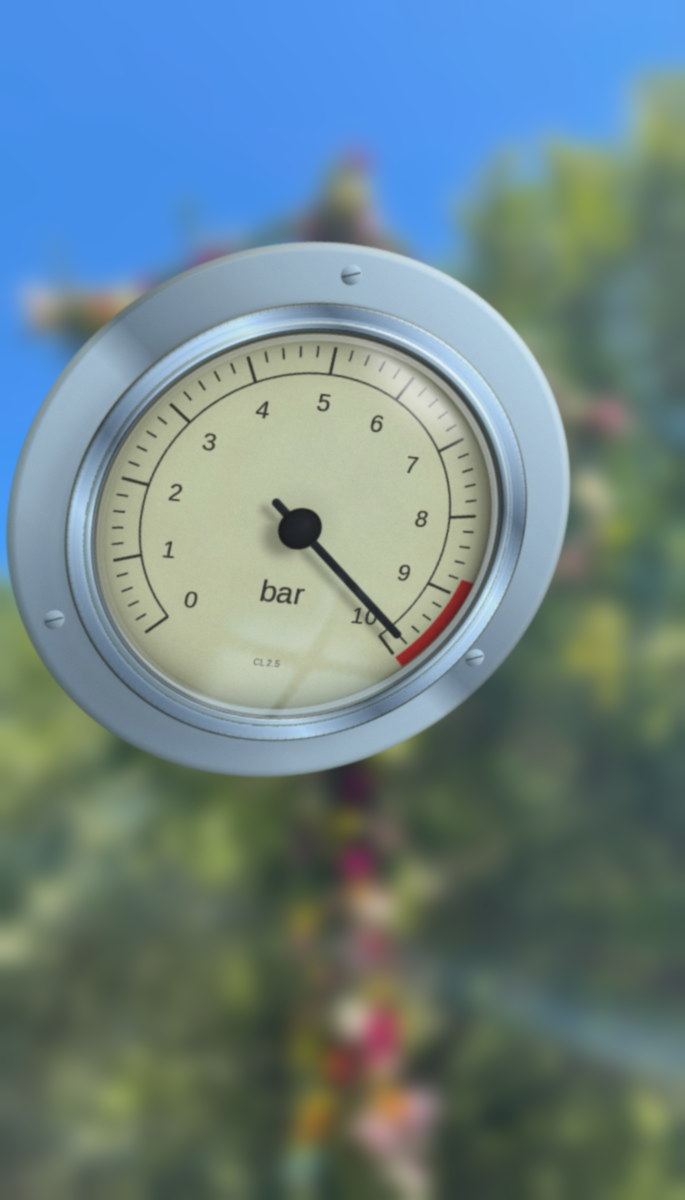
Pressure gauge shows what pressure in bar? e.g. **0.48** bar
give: **9.8** bar
